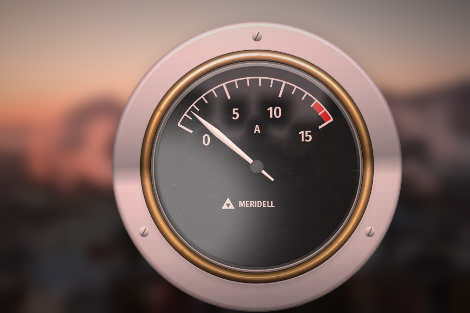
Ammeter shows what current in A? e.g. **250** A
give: **1.5** A
